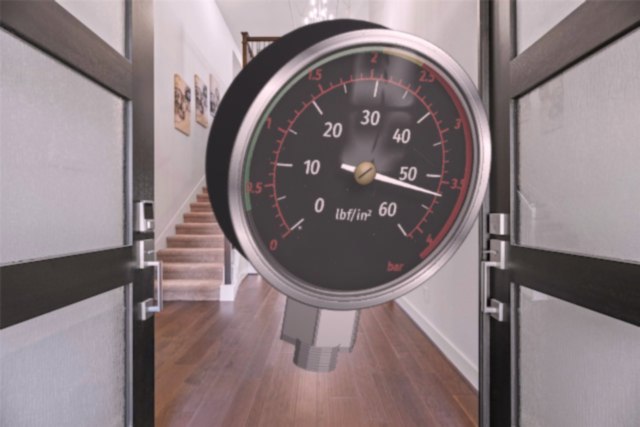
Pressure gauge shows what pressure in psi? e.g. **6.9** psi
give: **52.5** psi
